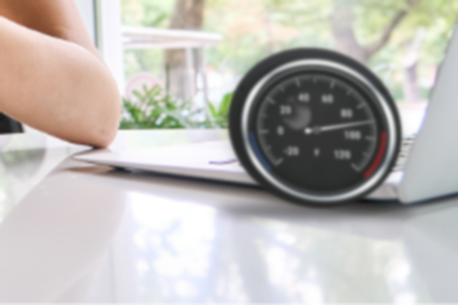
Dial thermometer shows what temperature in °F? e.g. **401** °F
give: **90** °F
